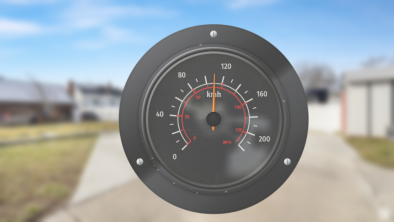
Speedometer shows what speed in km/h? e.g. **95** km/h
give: **110** km/h
